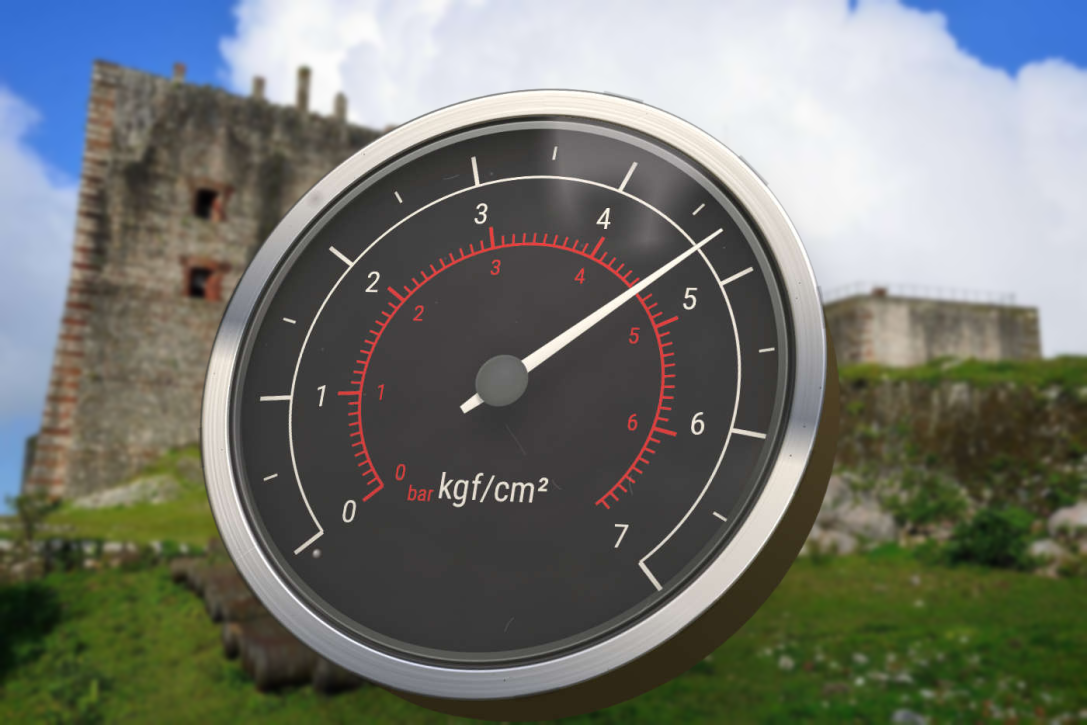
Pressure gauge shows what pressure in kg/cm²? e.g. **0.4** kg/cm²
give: **4.75** kg/cm²
